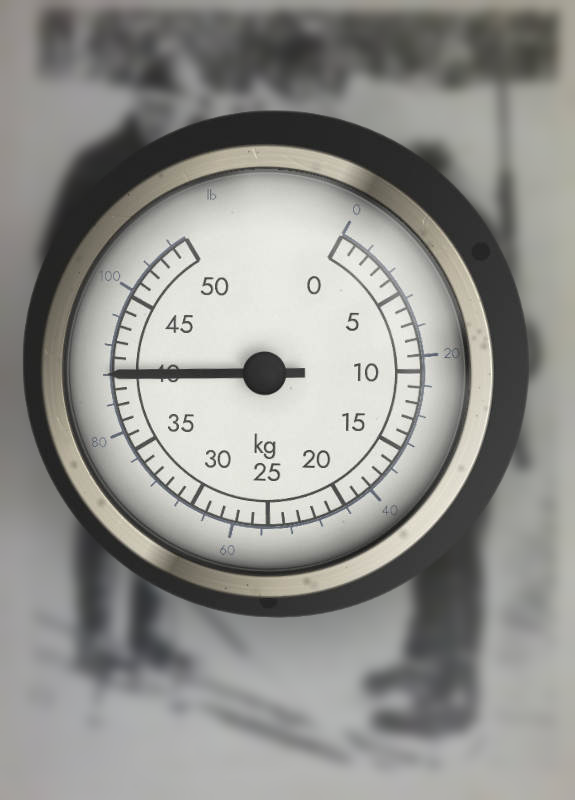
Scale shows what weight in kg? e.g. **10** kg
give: **40** kg
